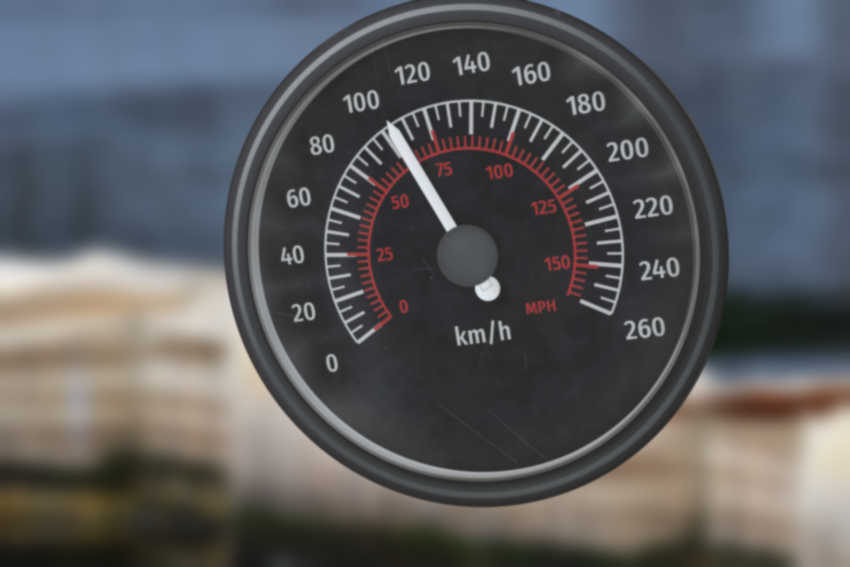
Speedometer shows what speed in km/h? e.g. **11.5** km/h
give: **105** km/h
